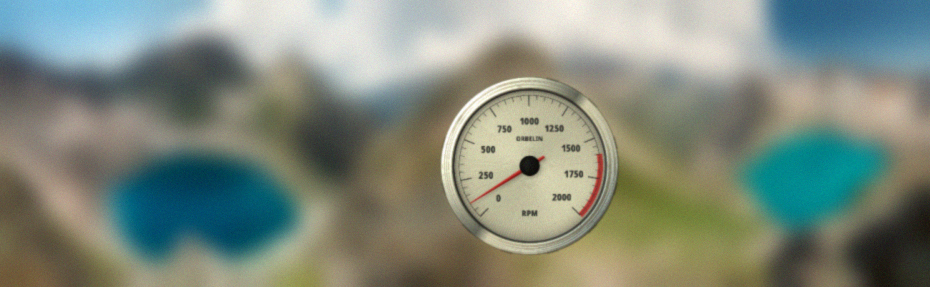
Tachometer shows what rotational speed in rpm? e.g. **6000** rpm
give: **100** rpm
